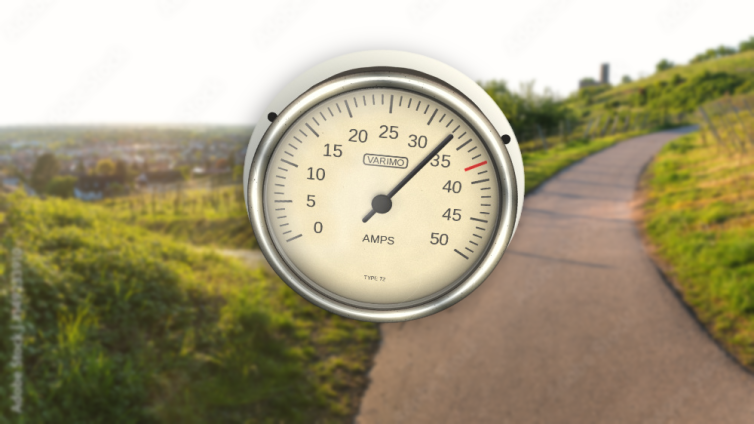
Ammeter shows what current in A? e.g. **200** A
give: **33** A
